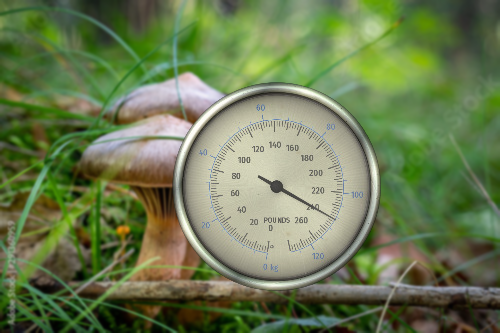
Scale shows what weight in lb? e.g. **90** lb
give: **240** lb
